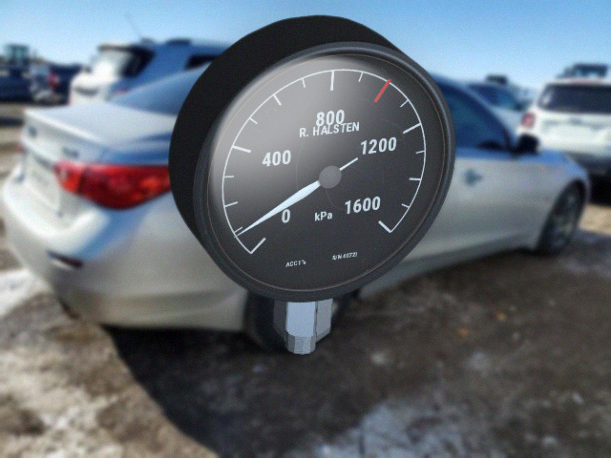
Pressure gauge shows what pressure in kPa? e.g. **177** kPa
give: **100** kPa
